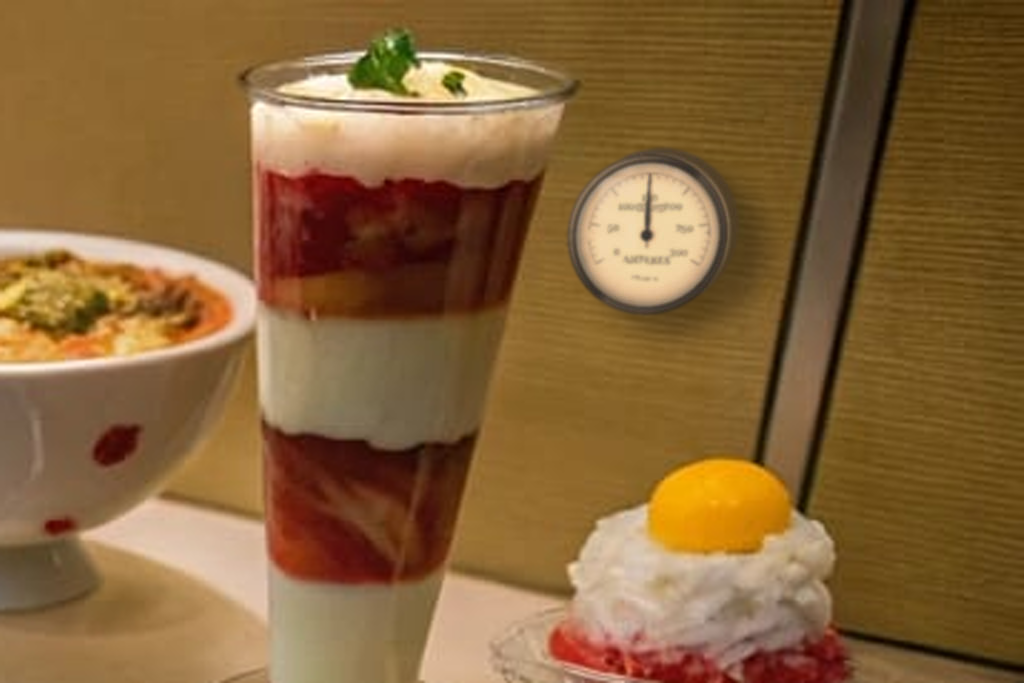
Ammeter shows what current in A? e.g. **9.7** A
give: **150** A
